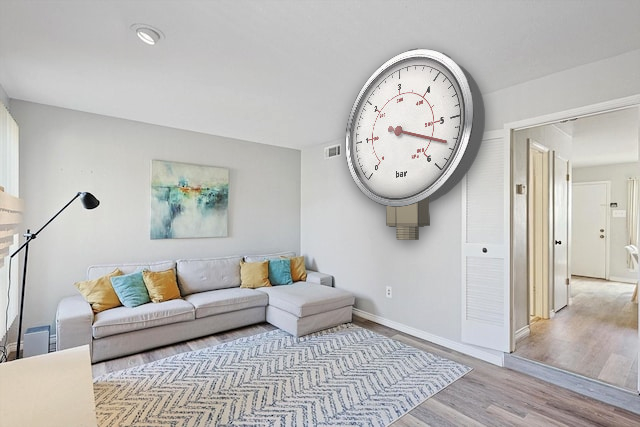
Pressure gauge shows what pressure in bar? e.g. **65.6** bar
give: **5.5** bar
